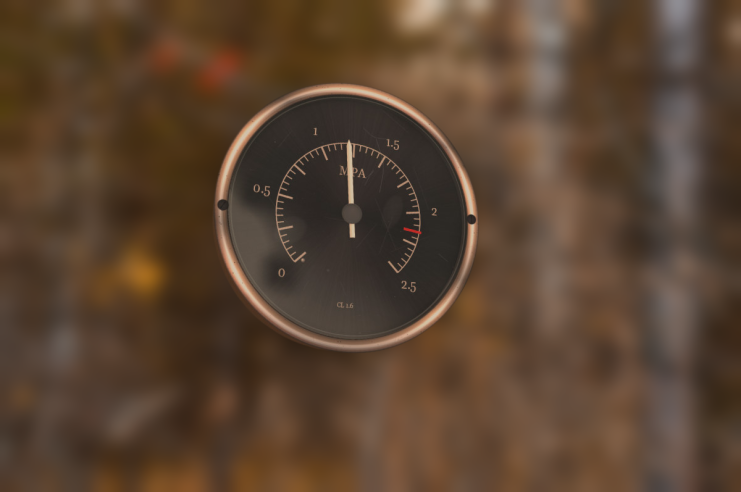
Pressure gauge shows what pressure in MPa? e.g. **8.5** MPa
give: **1.2** MPa
